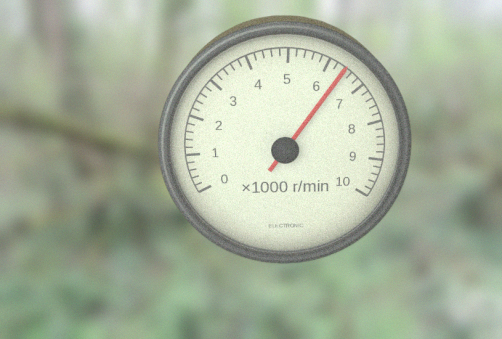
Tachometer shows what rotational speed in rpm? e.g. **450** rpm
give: **6400** rpm
